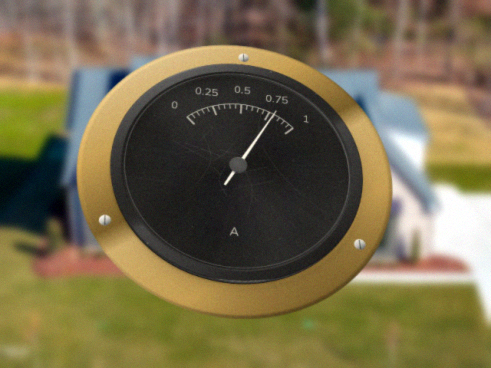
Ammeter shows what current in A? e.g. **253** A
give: **0.8** A
